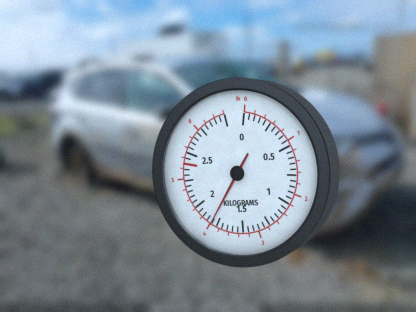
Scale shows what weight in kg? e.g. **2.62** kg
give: **1.8** kg
